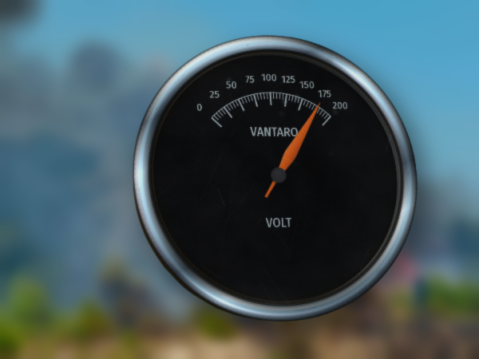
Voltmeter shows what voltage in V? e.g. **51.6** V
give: **175** V
